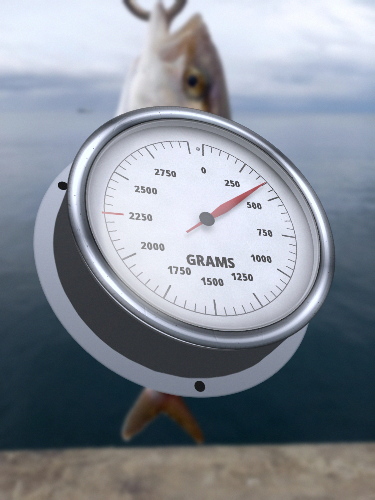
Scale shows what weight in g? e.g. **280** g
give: **400** g
